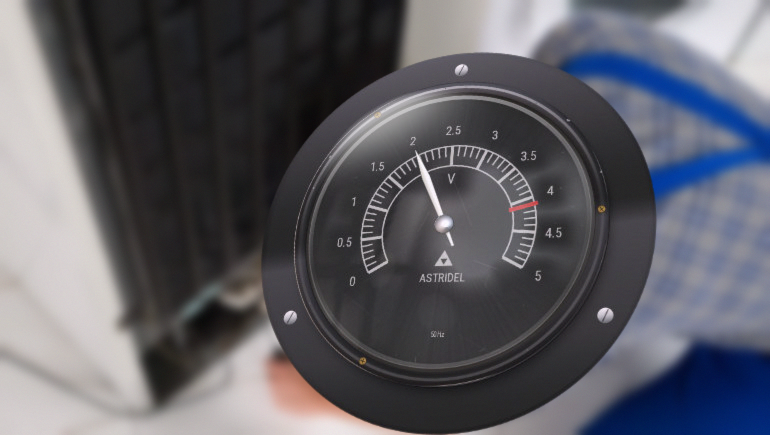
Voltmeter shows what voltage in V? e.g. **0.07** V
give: **2** V
